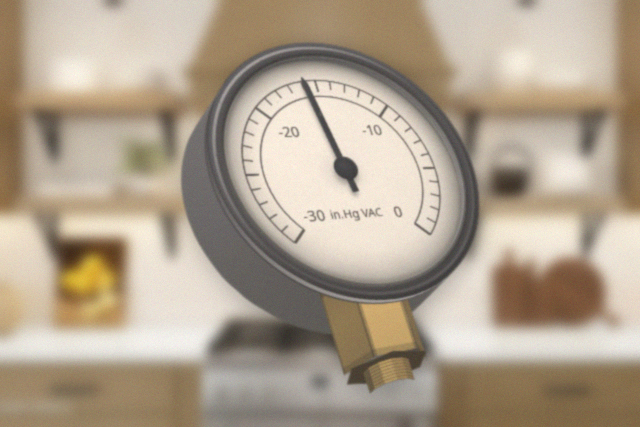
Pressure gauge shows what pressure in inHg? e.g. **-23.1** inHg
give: **-16** inHg
